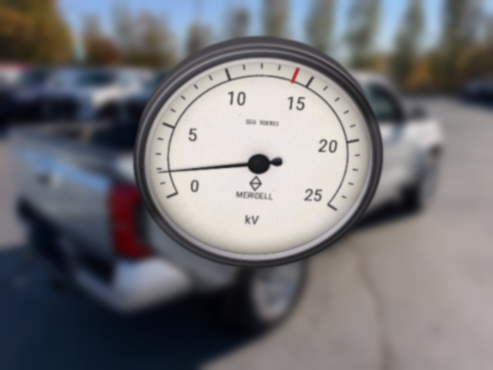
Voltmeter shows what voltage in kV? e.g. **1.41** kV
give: **2** kV
